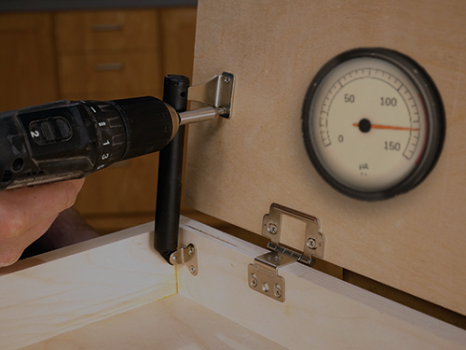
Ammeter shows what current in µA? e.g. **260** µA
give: **130** µA
